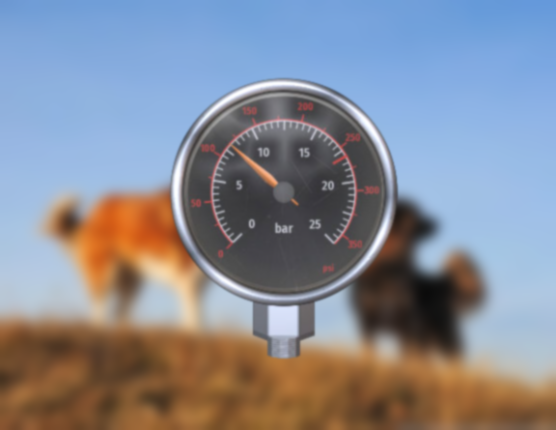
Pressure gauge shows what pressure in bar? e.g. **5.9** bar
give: **8** bar
